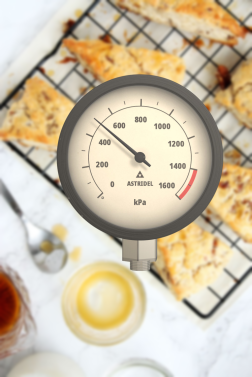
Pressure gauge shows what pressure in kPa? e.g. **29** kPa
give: **500** kPa
